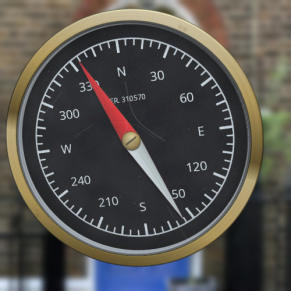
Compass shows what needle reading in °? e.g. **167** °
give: **335** °
